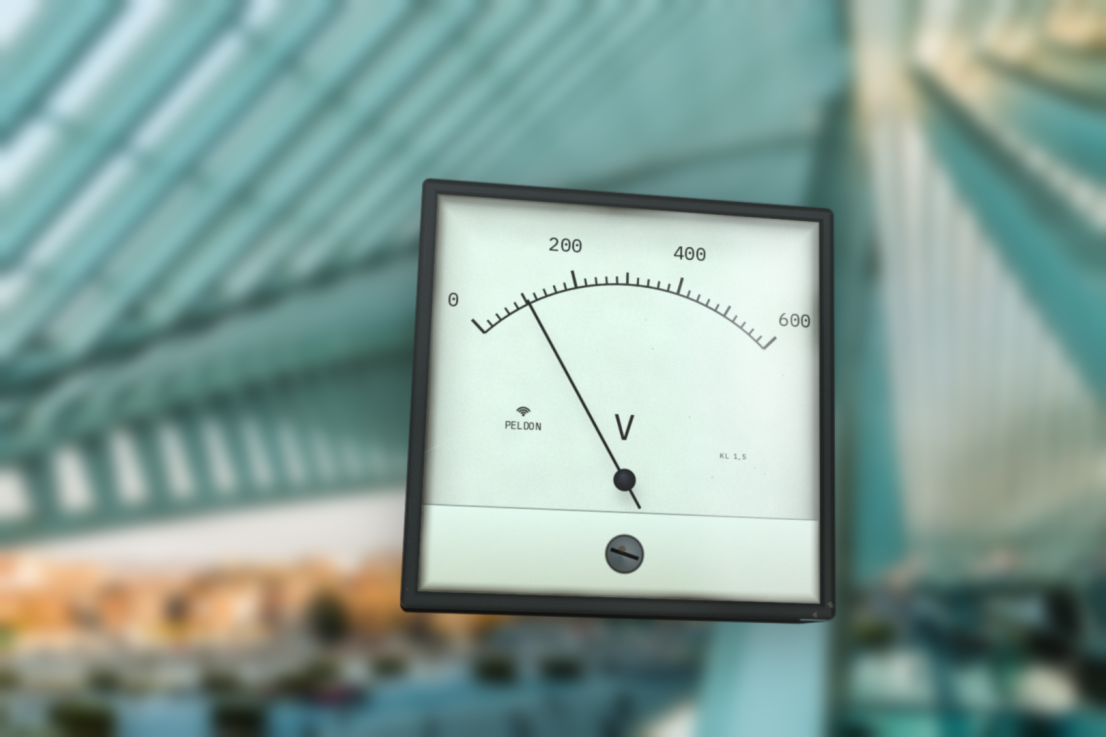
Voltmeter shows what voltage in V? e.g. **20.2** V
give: **100** V
